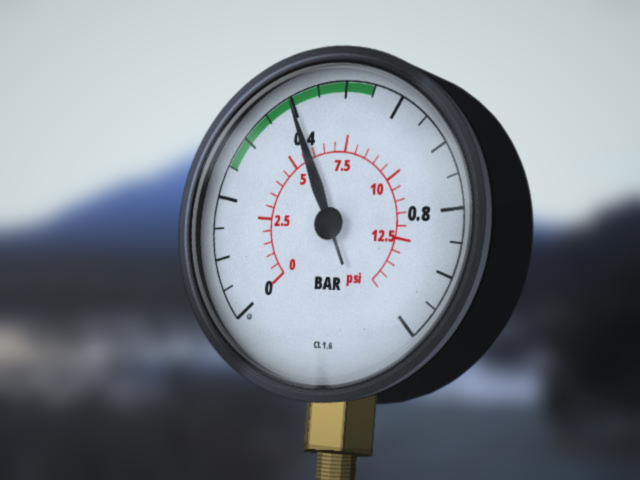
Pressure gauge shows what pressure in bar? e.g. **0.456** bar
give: **0.4** bar
